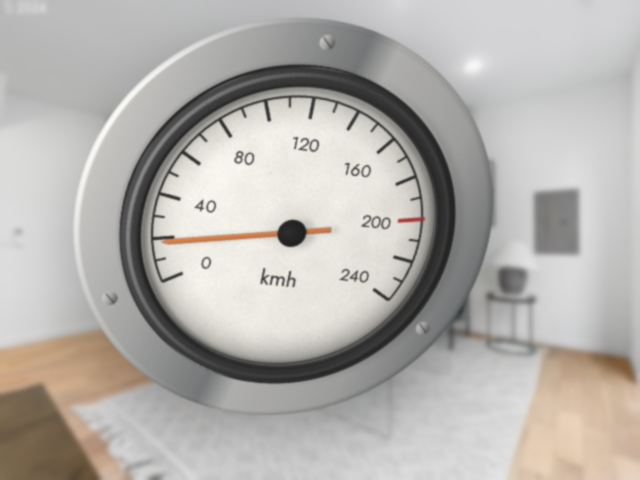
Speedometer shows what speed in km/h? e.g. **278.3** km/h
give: **20** km/h
